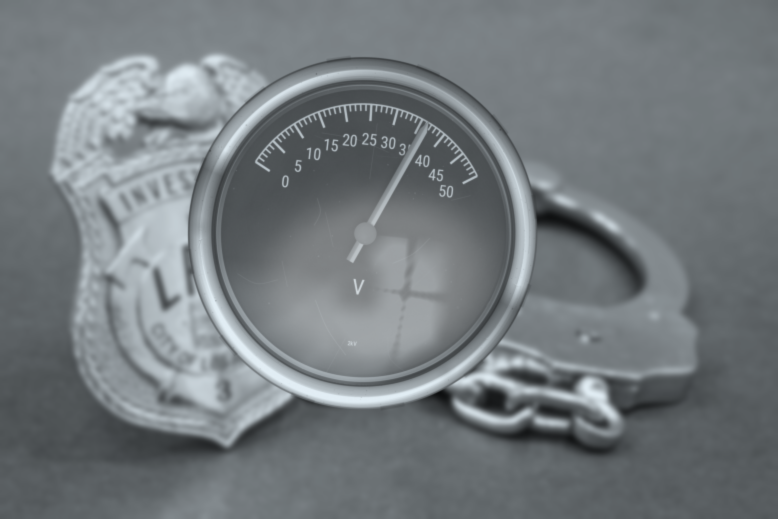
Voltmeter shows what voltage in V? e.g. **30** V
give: **36** V
